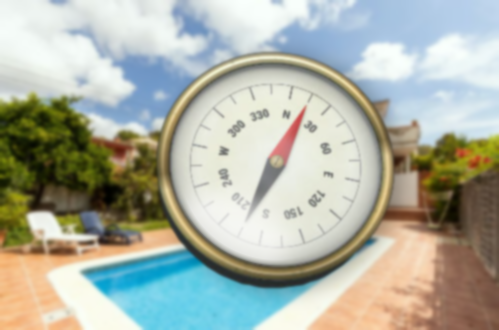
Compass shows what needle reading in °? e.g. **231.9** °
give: **15** °
